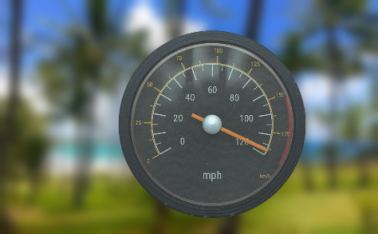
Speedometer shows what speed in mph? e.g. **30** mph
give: **117.5** mph
